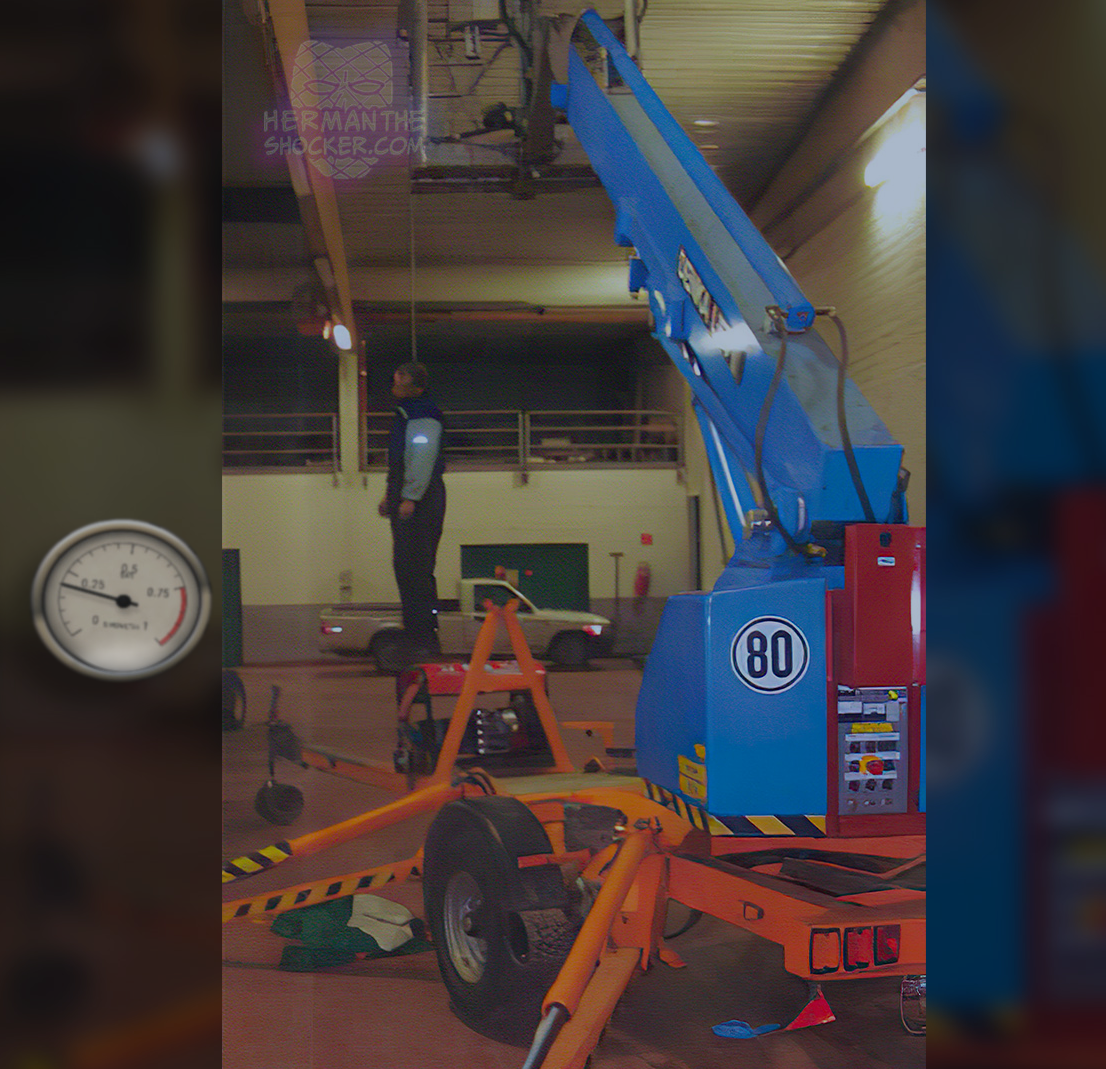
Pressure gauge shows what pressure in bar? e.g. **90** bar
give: **0.2** bar
